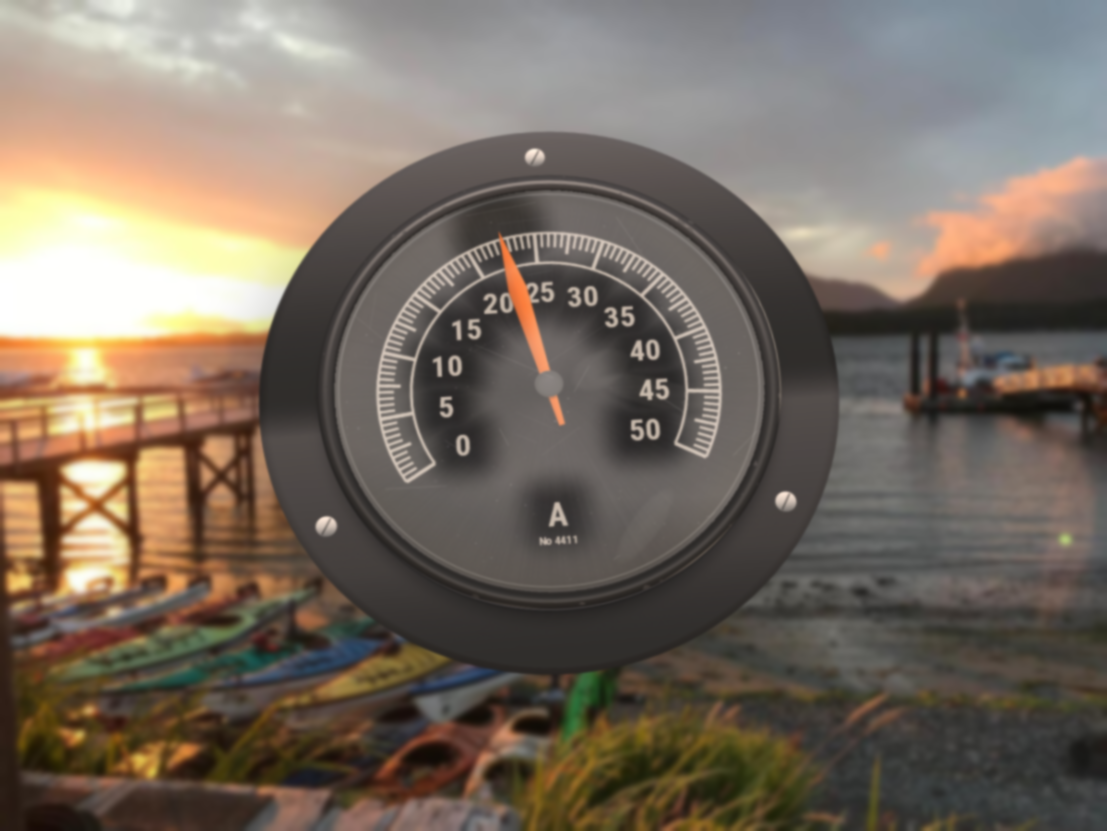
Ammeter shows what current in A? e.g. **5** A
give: **22.5** A
